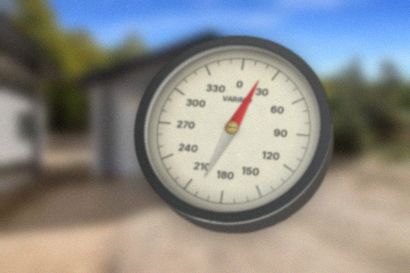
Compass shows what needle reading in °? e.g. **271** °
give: **20** °
